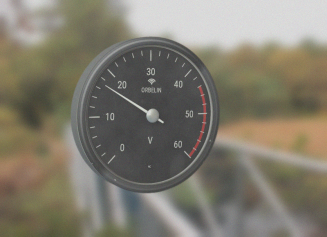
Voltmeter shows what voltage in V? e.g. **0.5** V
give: **17** V
